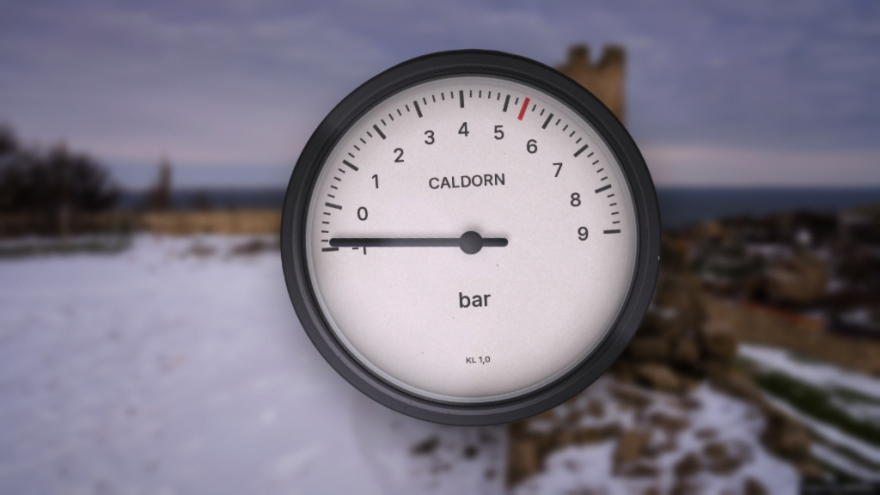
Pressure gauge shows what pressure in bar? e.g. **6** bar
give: **-0.8** bar
